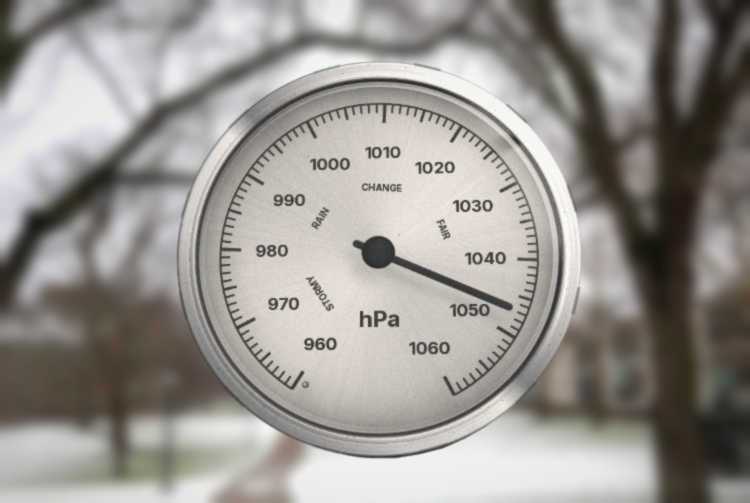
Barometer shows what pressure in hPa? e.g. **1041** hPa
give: **1047** hPa
